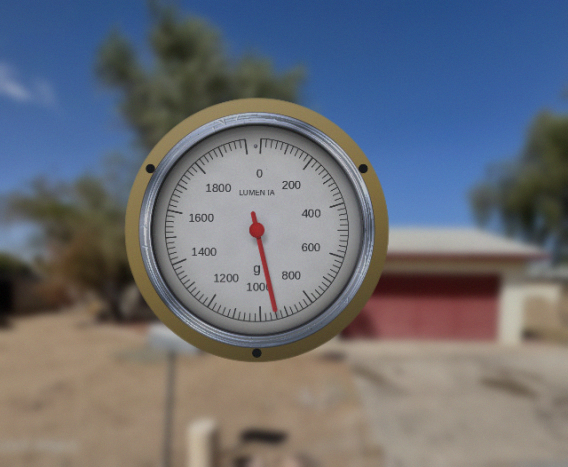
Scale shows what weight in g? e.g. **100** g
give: **940** g
